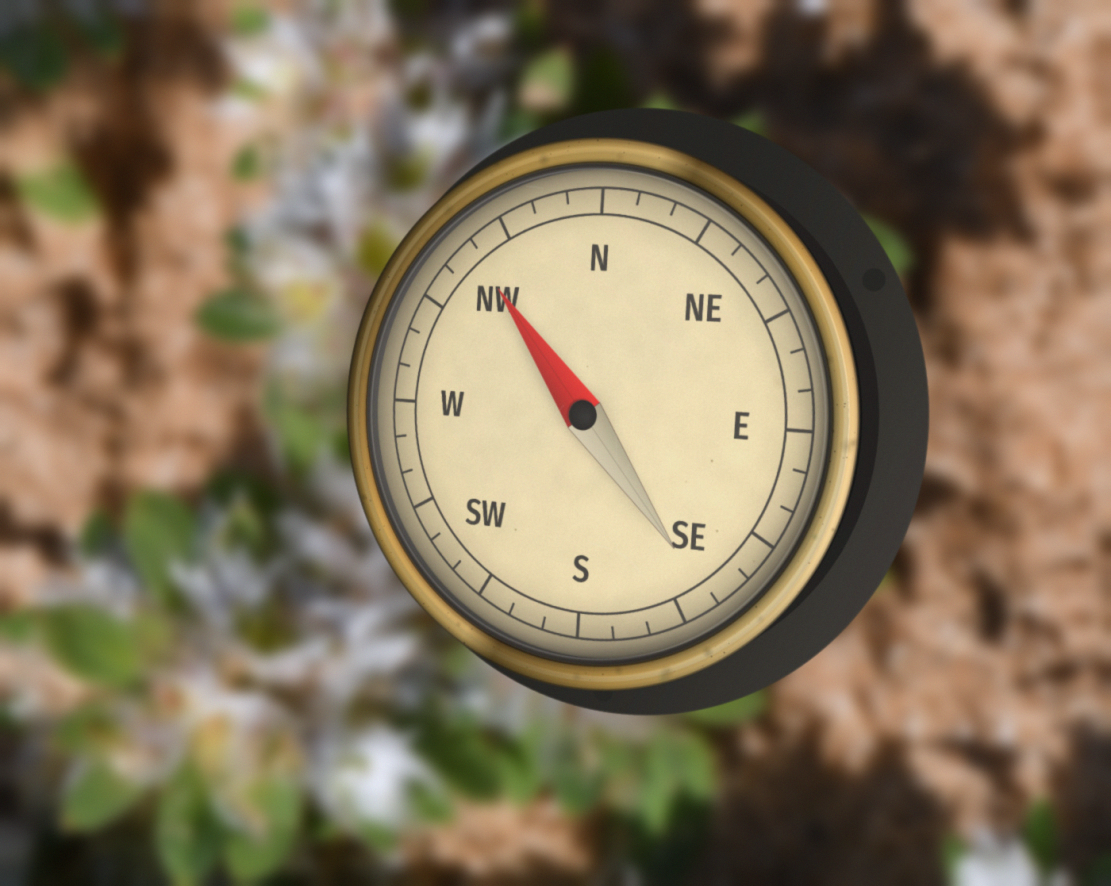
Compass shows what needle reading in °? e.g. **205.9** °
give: **320** °
